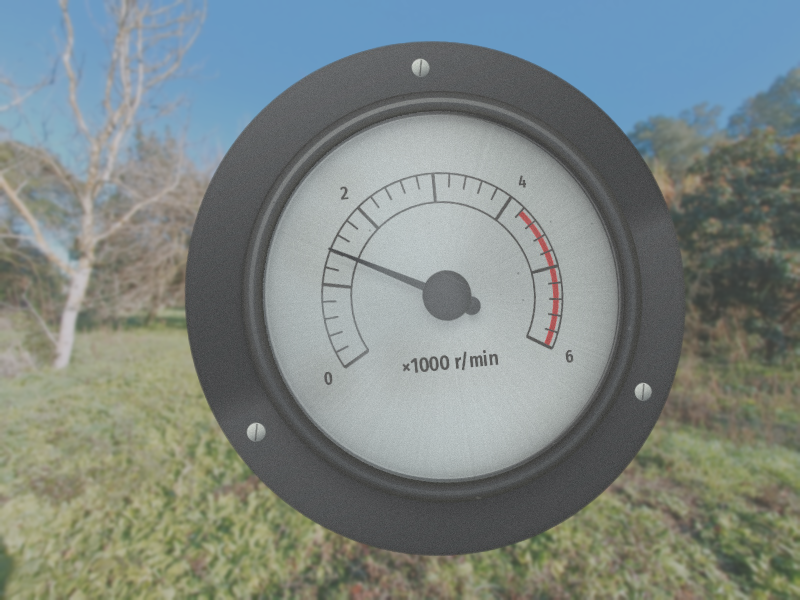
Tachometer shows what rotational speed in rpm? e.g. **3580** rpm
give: **1400** rpm
